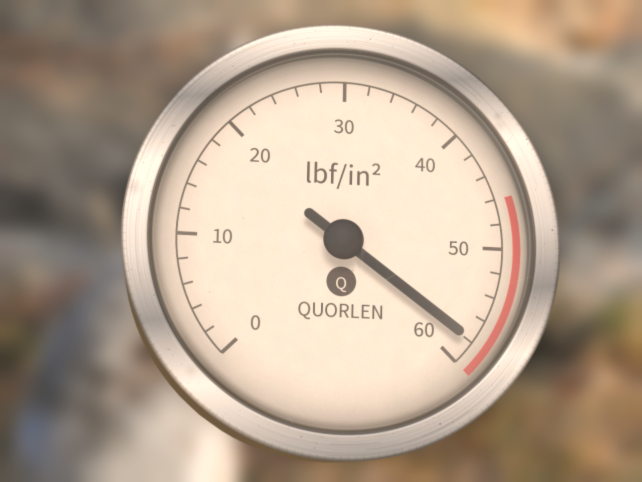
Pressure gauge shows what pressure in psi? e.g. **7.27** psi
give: **58** psi
